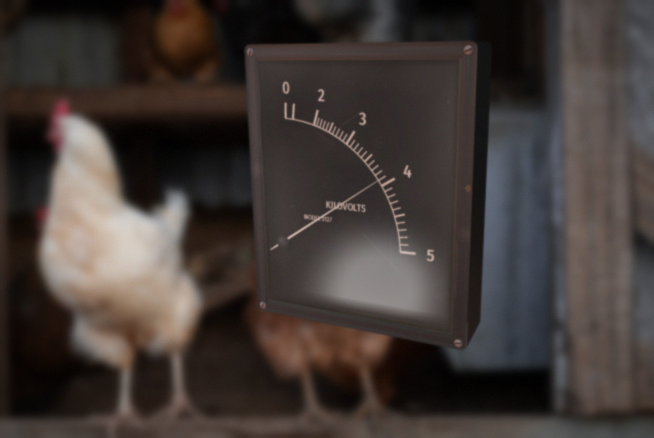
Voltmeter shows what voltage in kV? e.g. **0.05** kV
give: **3.9** kV
